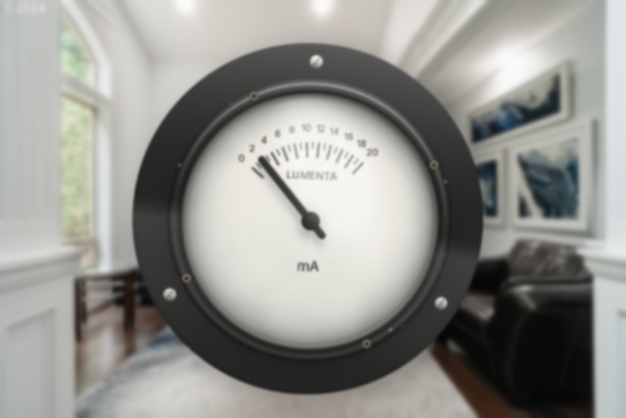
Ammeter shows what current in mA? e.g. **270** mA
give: **2** mA
